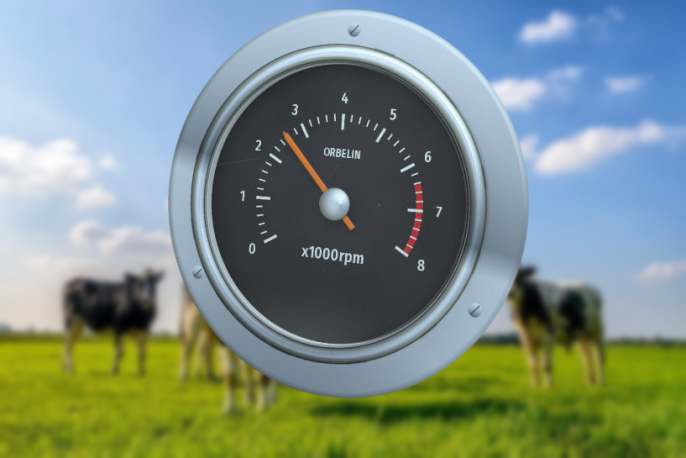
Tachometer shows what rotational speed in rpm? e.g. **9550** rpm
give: **2600** rpm
